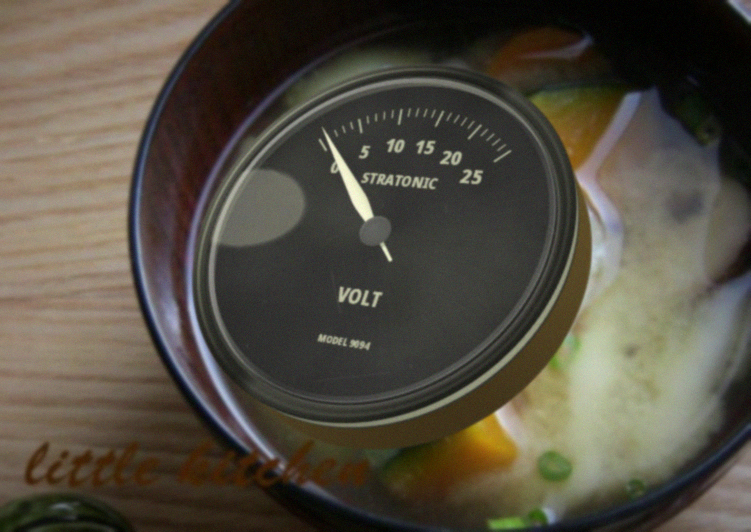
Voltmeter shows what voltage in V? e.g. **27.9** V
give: **1** V
